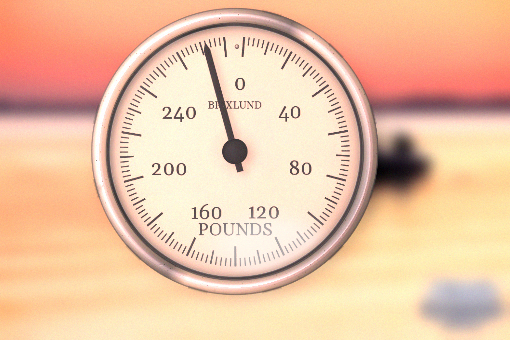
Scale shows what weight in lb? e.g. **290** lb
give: **272** lb
